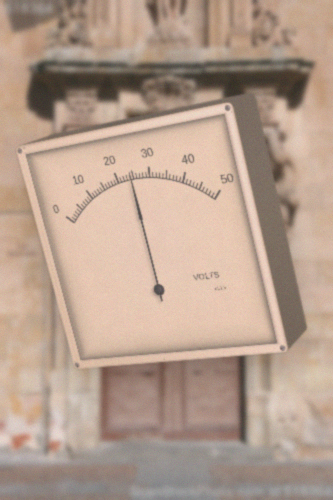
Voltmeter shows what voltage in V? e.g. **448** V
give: **25** V
